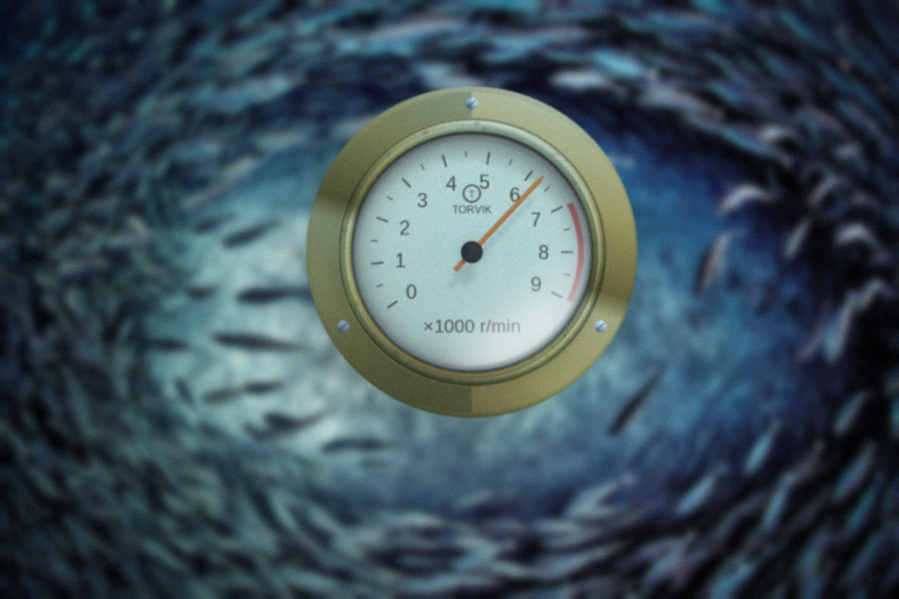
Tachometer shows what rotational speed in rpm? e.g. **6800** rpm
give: **6250** rpm
